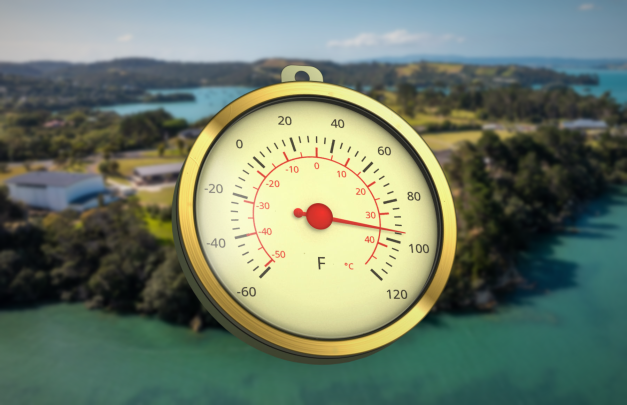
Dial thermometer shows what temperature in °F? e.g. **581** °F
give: **96** °F
